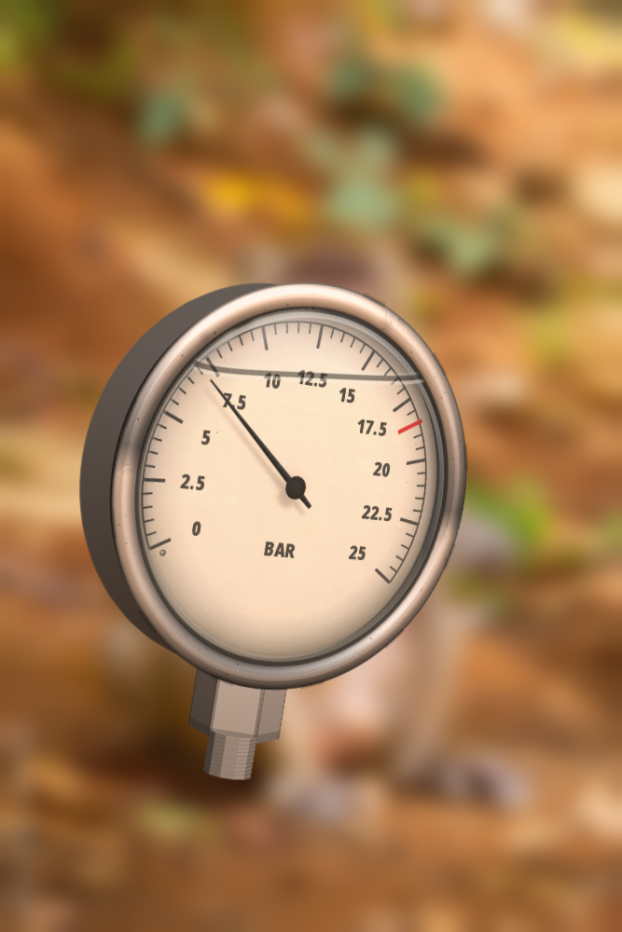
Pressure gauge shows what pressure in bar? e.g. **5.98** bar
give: **7** bar
